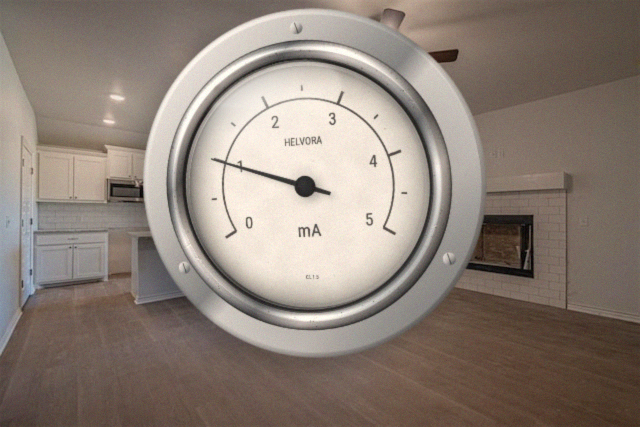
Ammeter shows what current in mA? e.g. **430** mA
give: **1** mA
